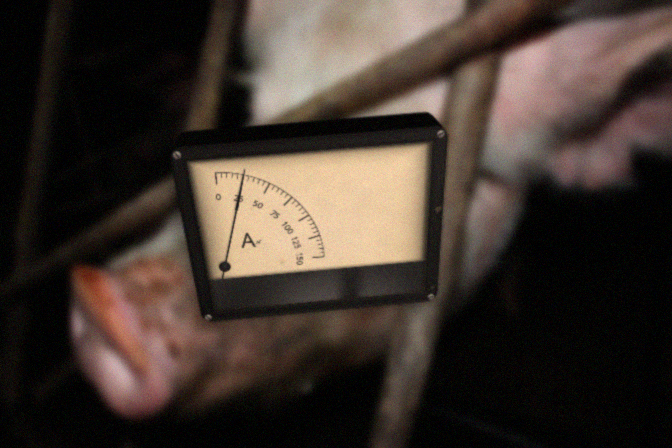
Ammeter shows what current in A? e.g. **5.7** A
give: **25** A
